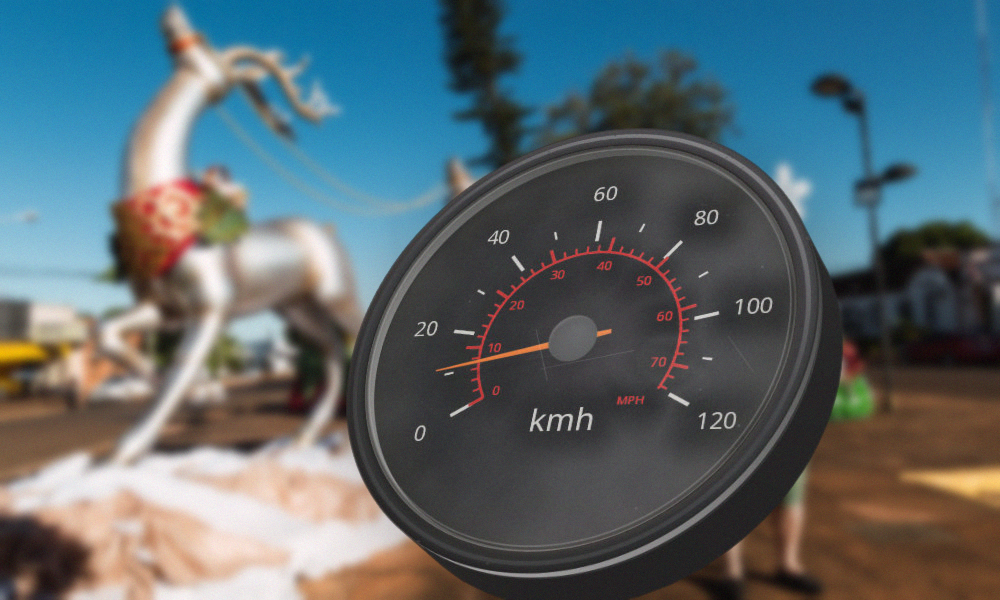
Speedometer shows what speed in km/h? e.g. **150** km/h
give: **10** km/h
